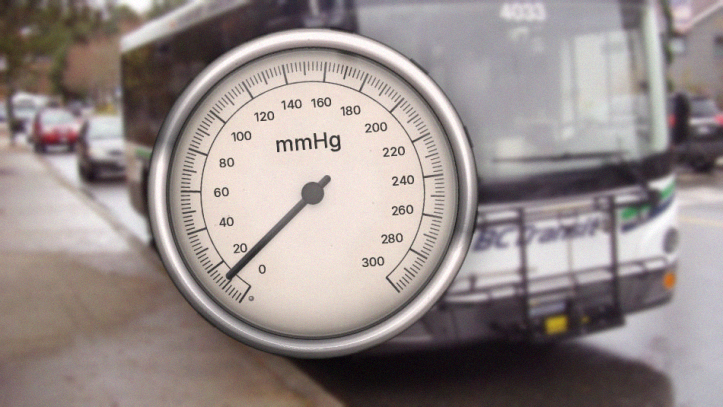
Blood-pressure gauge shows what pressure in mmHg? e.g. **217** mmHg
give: **12** mmHg
